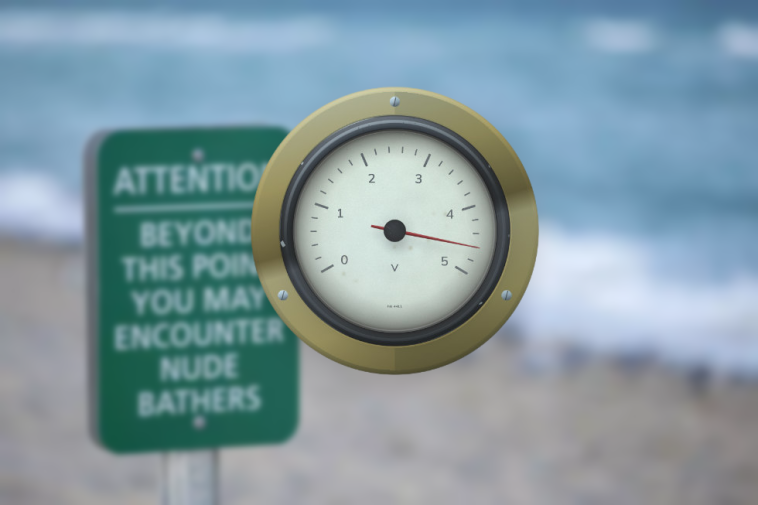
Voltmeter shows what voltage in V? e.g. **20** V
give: **4.6** V
